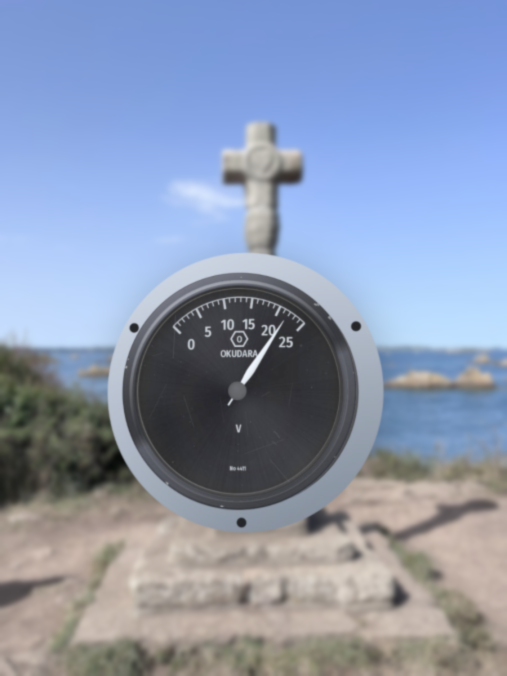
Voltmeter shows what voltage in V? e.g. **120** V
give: **22** V
